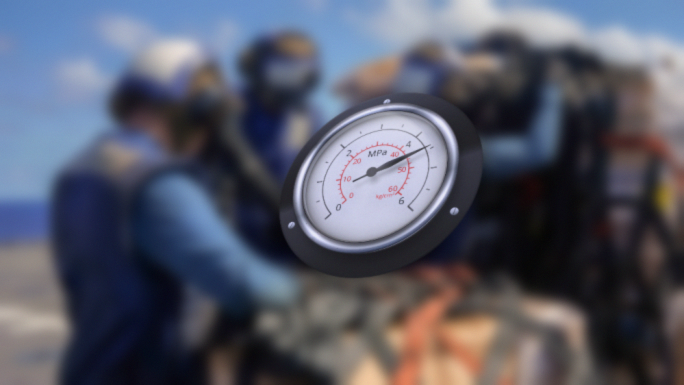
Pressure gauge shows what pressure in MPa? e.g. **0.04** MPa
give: **4.5** MPa
